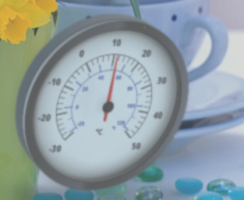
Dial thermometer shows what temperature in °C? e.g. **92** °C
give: **10** °C
